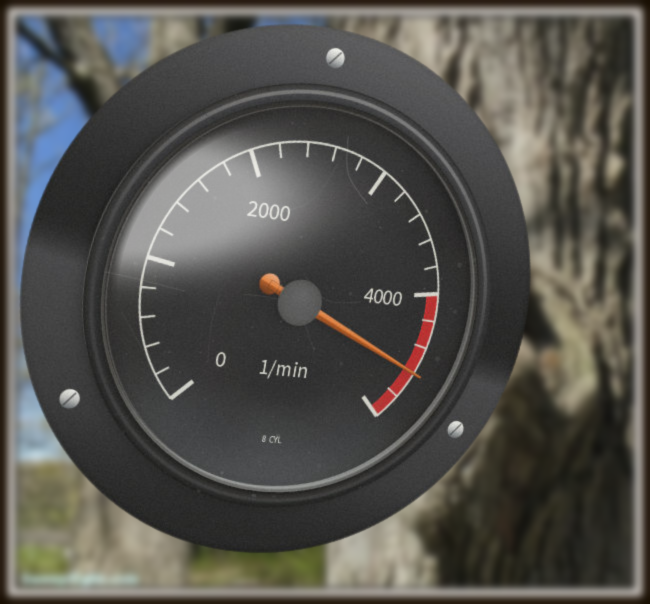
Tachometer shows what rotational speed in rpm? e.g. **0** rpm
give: **4600** rpm
